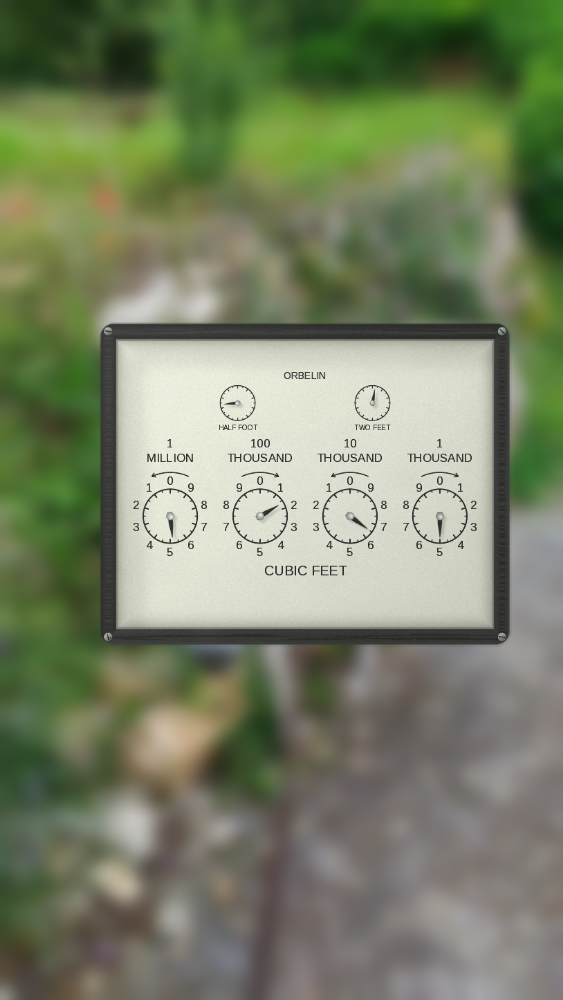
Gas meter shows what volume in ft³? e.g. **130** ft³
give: **516500** ft³
